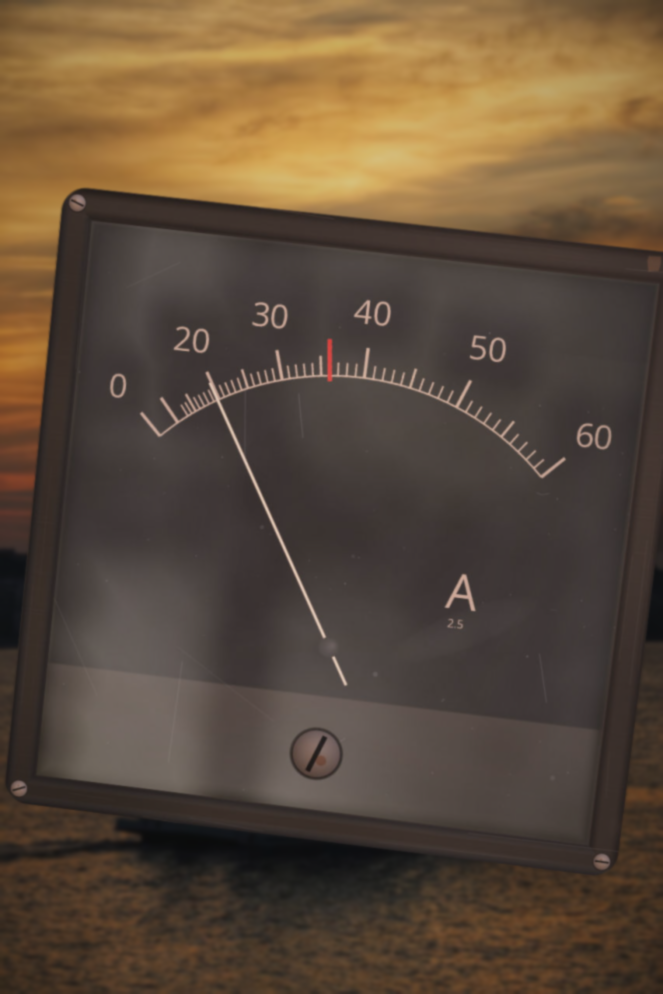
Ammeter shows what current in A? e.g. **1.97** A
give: **20** A
